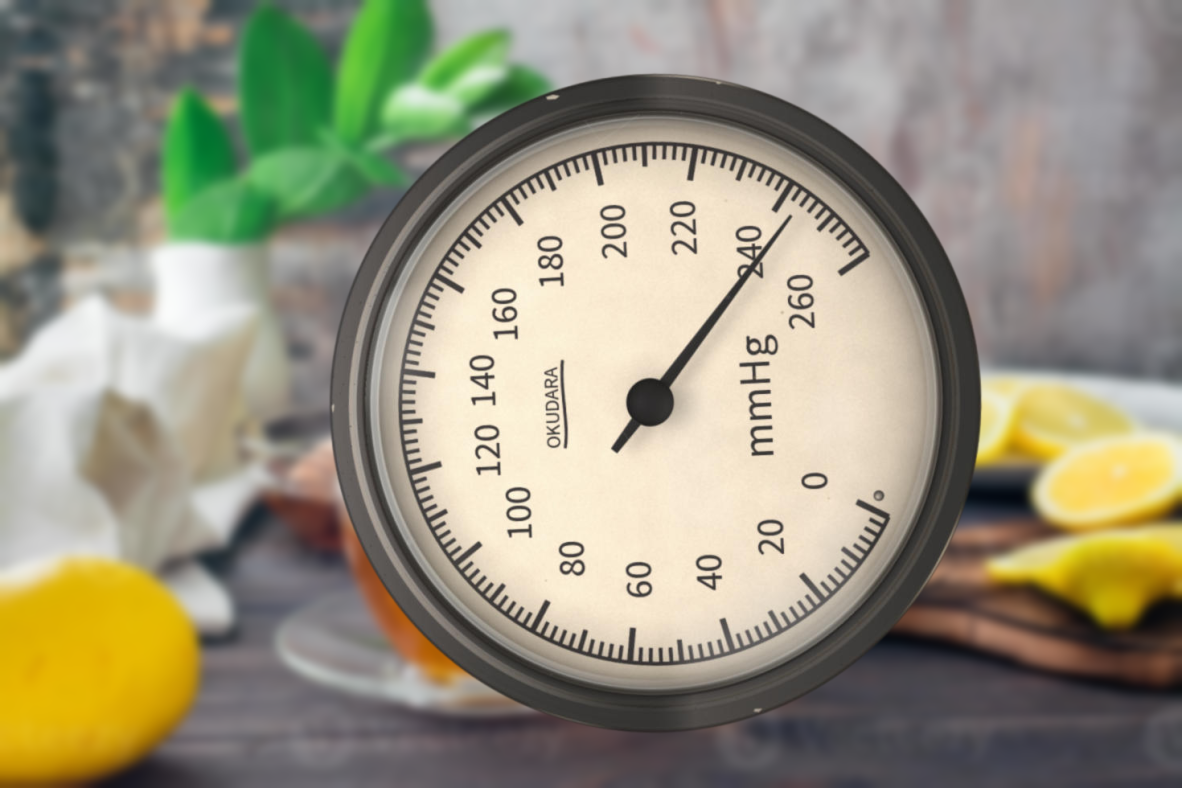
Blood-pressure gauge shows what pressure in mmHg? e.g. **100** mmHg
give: **244** mmHg
